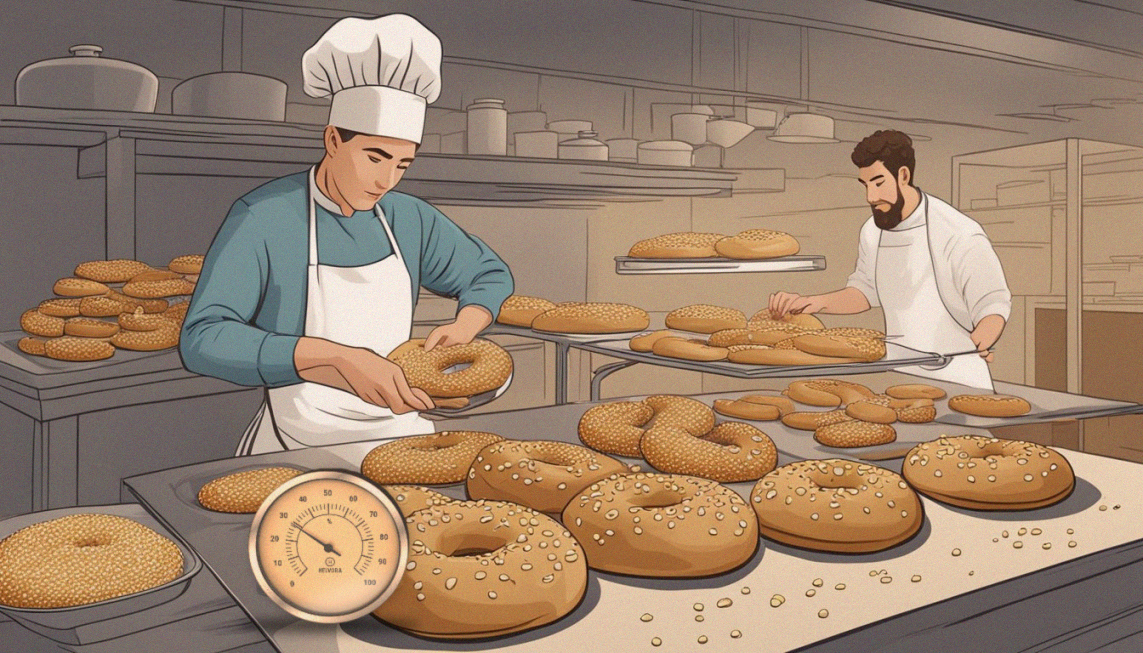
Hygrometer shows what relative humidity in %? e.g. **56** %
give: **30** %
